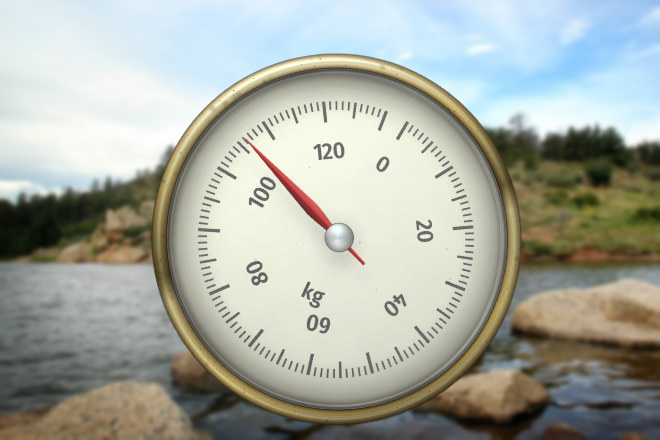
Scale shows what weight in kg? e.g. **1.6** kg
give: **106** kg
